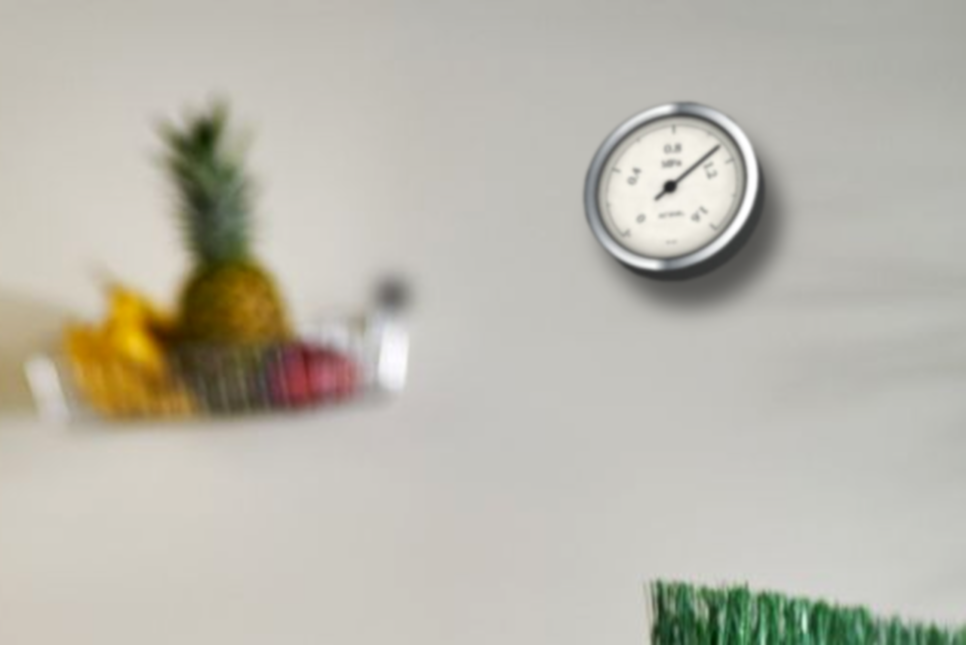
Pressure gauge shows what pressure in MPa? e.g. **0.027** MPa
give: **1.1** MPa
